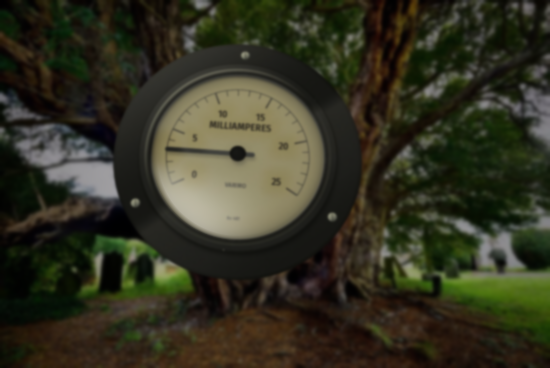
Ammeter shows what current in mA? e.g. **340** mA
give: **3** mA
